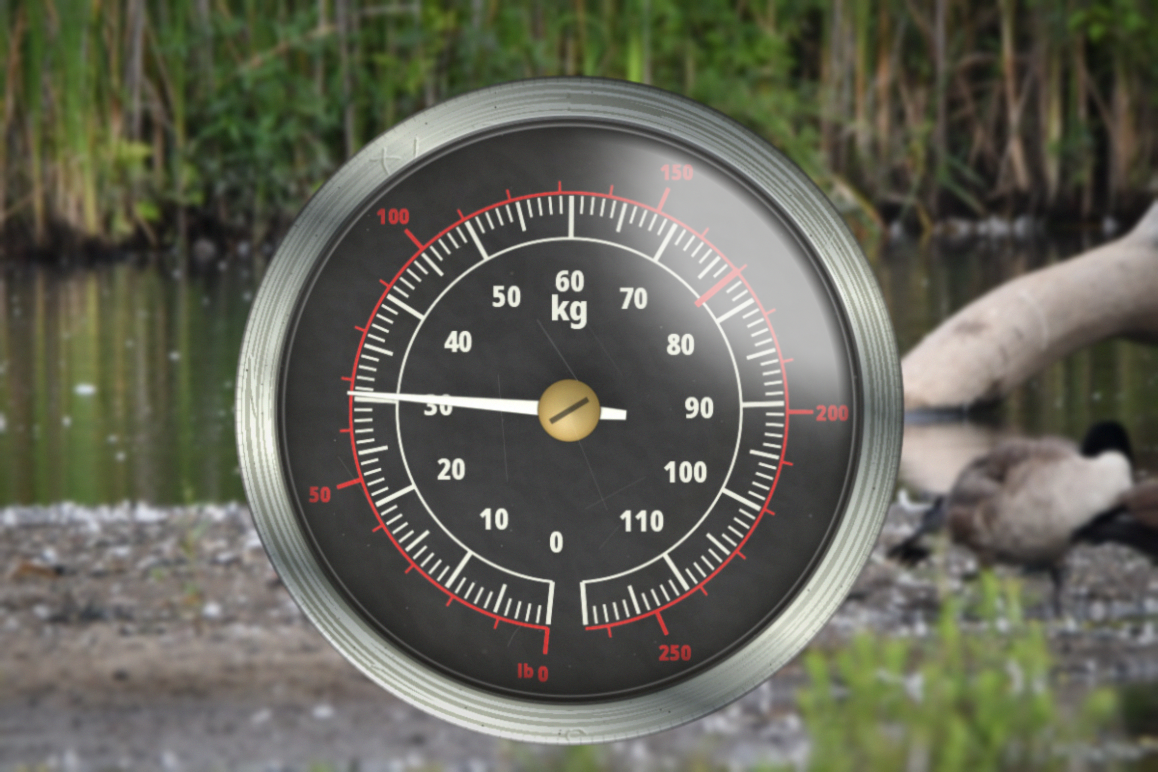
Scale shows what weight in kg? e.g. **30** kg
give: **30.5** kg
